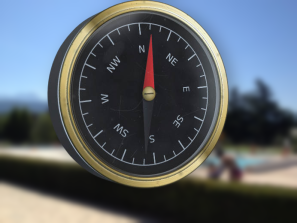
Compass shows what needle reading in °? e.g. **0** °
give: **10** °
